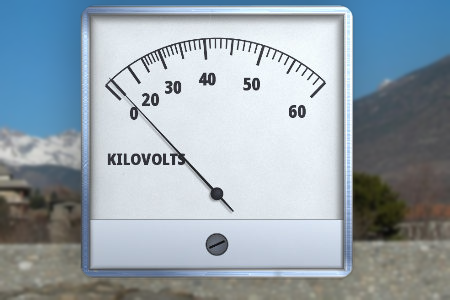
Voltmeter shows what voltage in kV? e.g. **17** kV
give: **10** kV
